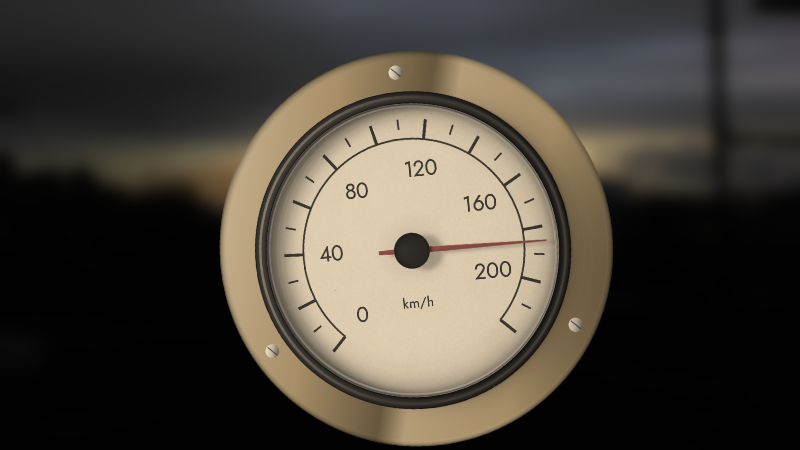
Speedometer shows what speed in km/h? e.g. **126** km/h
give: **185** km/h
